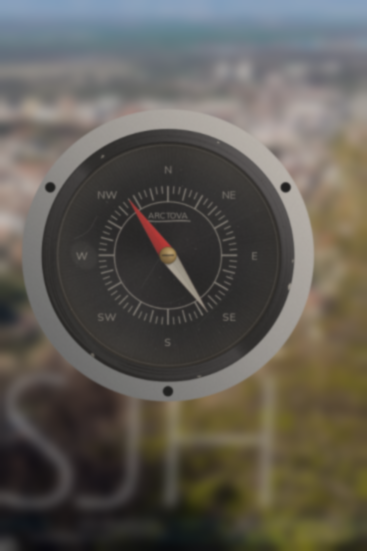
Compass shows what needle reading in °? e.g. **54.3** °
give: **325** °
